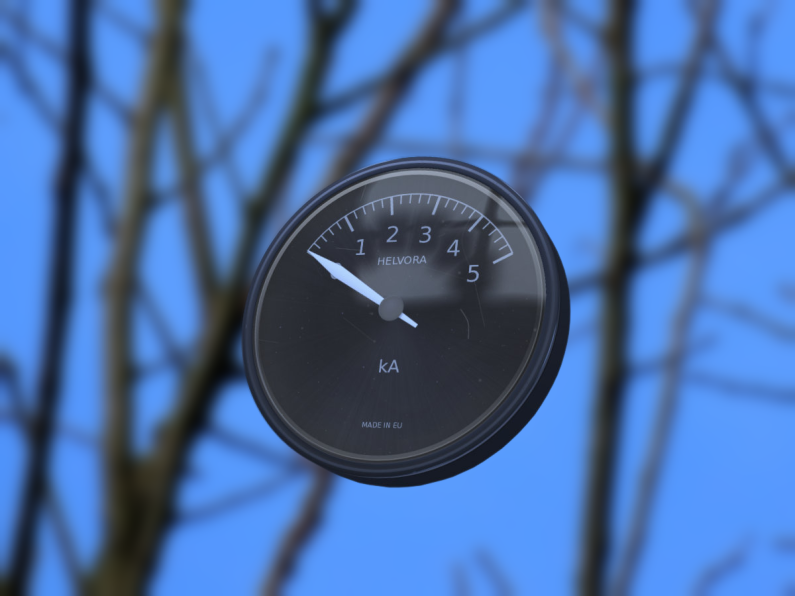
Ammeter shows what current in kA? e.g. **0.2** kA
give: **0** kA
